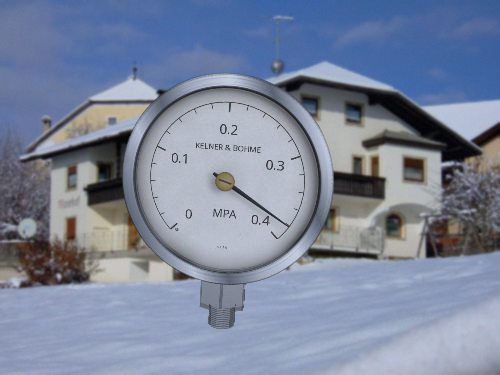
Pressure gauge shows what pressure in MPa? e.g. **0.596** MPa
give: **0.38** MPa
